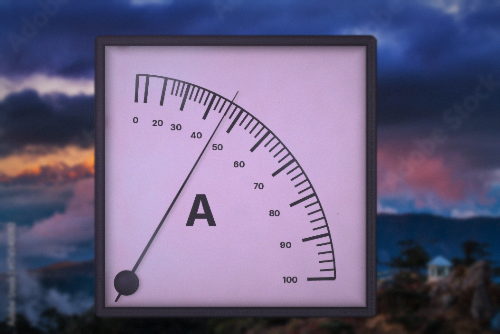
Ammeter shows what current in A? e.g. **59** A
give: **46** A
